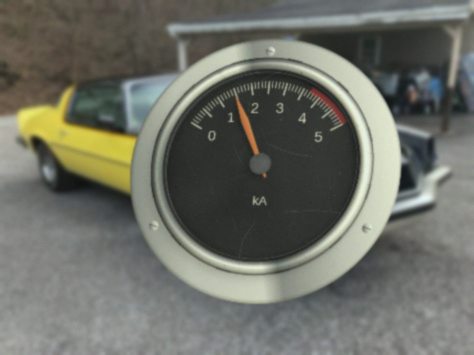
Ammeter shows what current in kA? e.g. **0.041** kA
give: **1.5** kA
